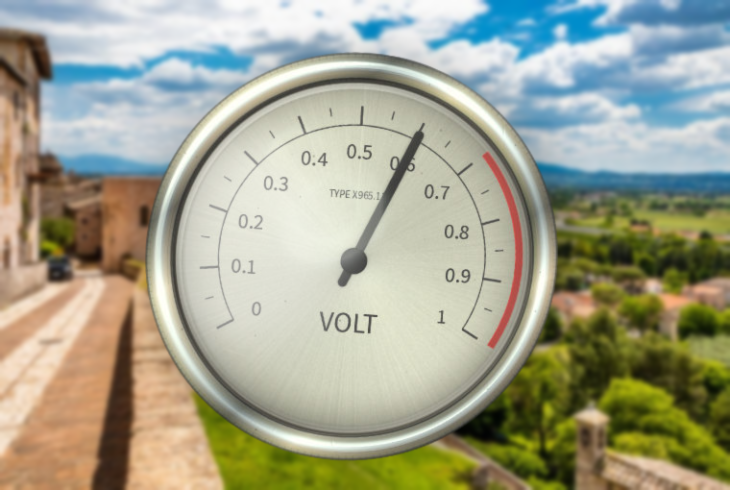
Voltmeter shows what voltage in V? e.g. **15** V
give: **0.6** V
